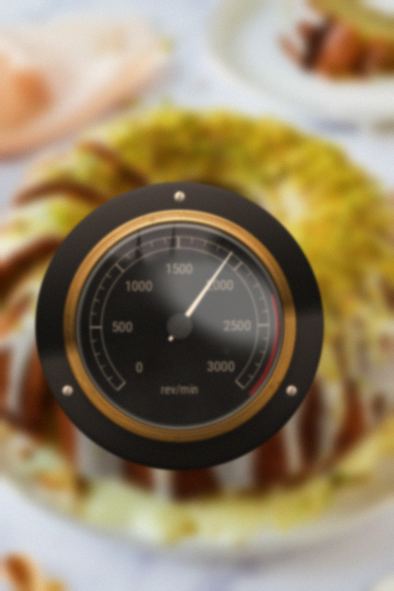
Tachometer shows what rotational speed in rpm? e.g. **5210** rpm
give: **1900** rpm
